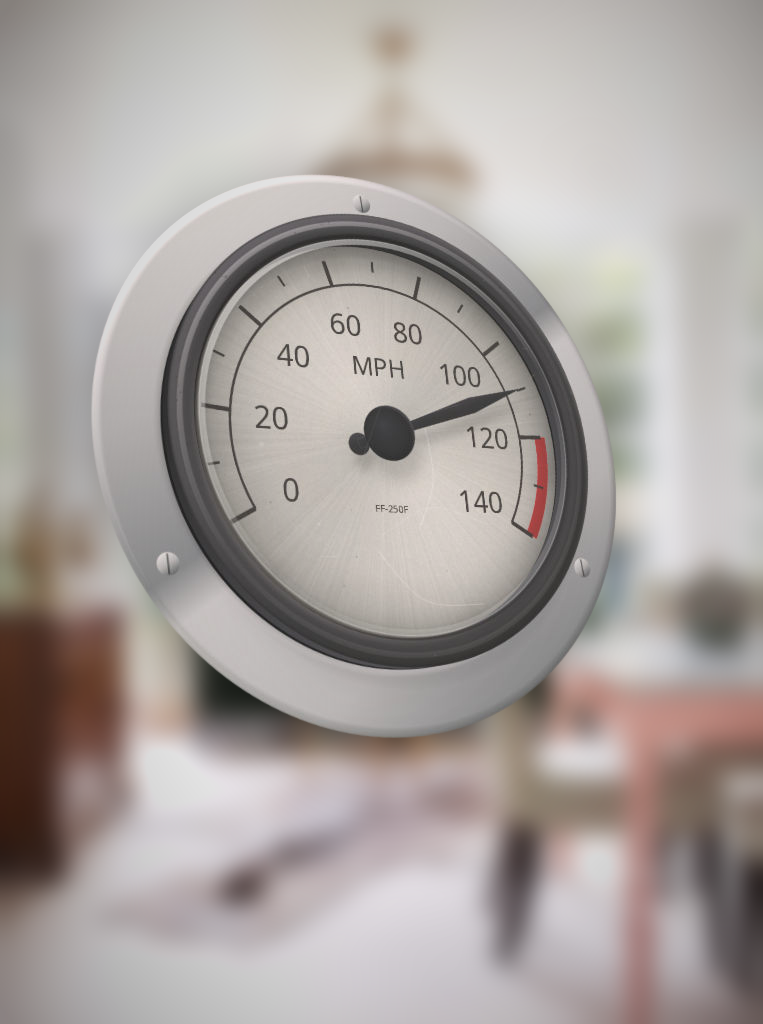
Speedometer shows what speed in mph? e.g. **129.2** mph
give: **110** mph
